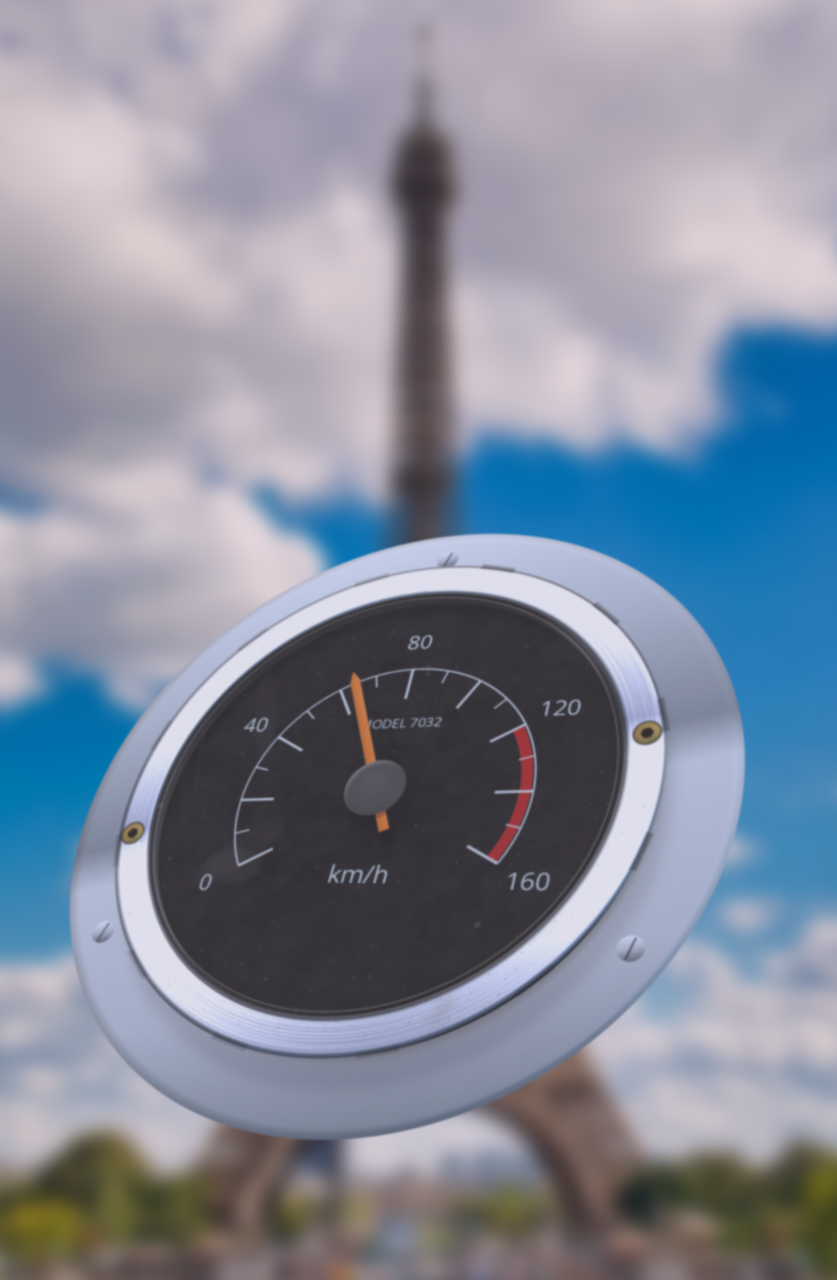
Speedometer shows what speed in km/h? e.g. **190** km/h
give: **65** km/h
